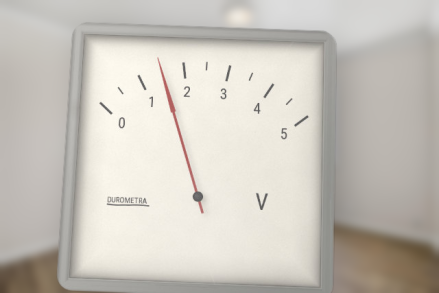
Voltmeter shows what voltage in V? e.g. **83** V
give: **1.5** V
